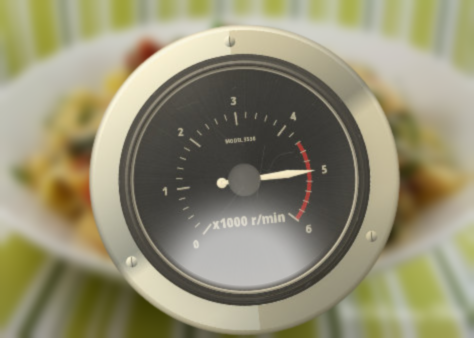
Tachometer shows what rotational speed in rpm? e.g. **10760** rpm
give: **5000** rpm
